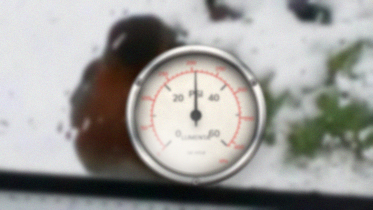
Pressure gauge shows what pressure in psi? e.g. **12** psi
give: **30** psi
